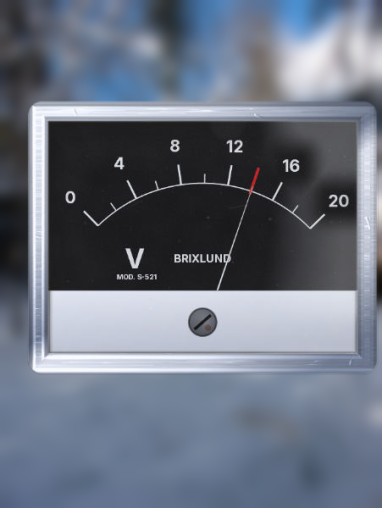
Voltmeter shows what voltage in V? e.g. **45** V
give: **14** V
